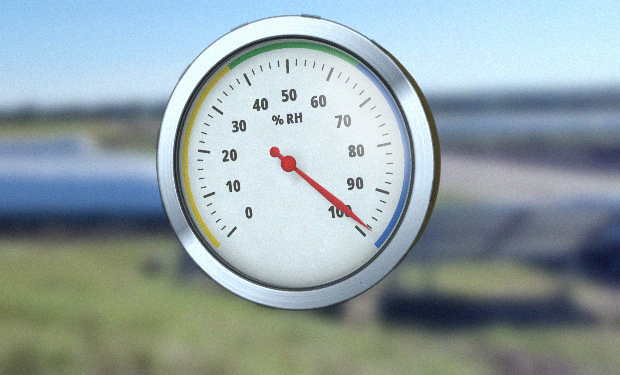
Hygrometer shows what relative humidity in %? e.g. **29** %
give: **98** %
